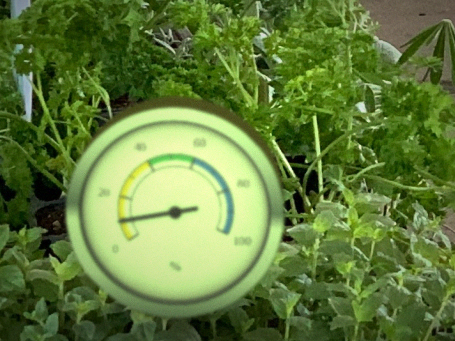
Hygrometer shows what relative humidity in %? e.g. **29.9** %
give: **10** %
